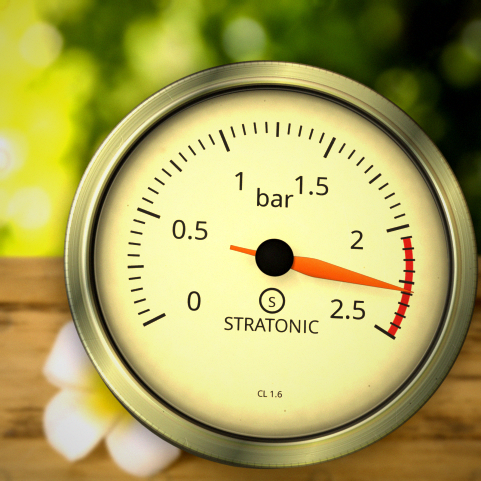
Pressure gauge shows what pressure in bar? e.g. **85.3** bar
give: **2.3** bar
